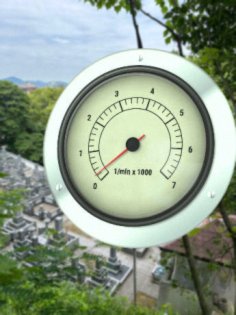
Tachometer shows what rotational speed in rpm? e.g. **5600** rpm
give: **200** rpm
